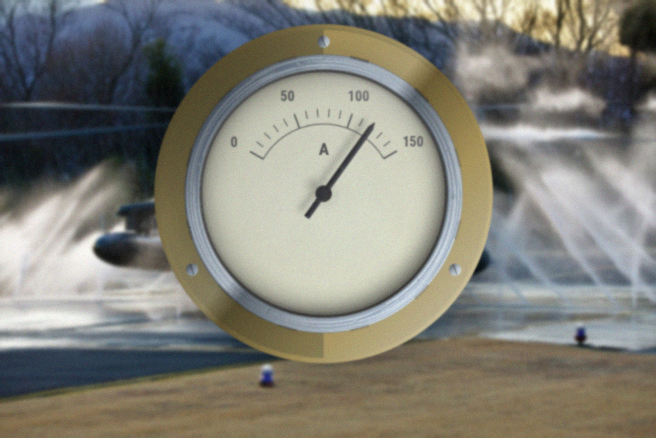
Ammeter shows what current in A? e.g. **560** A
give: **120** A
